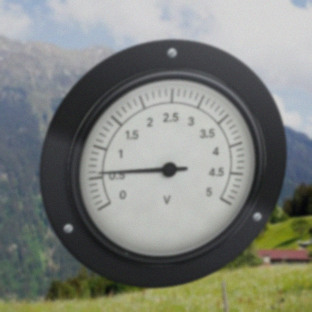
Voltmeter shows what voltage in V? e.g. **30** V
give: **0.6** V
